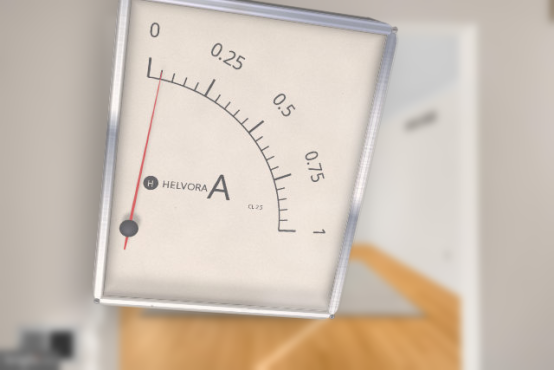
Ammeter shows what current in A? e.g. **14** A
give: **0.05** A
